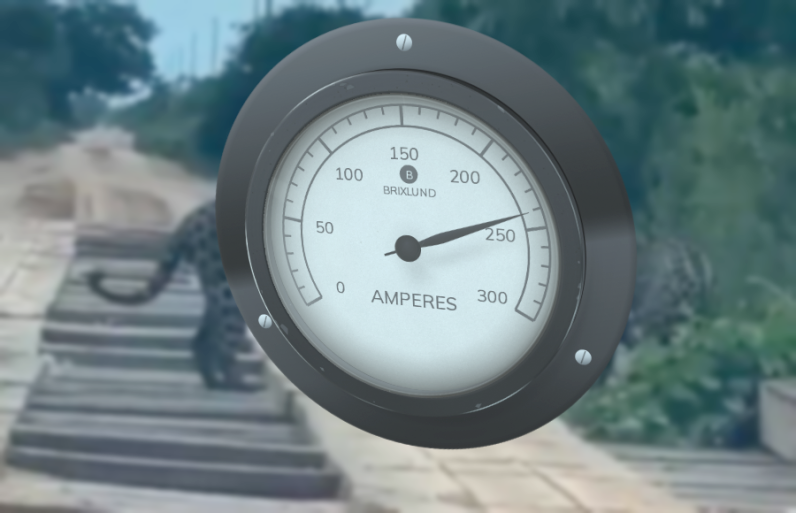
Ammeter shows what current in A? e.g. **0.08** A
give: **240** A
